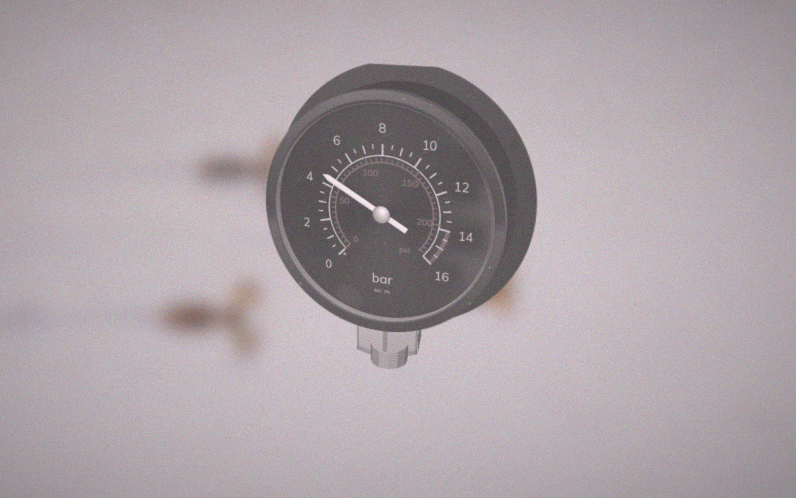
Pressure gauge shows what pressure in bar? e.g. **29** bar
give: **4.5** bar
